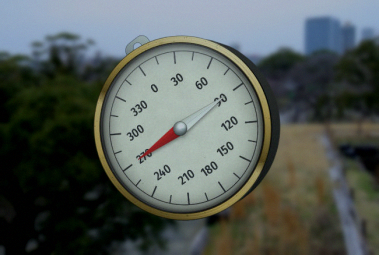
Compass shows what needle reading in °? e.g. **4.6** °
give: **270** °
